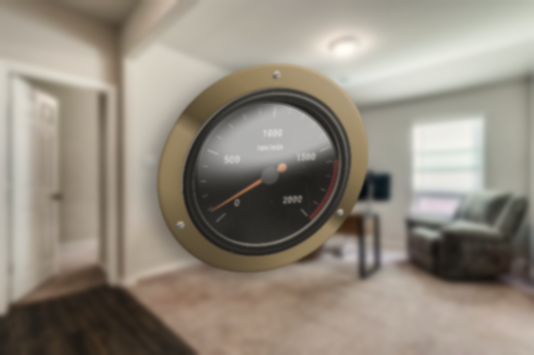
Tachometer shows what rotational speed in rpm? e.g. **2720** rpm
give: **100** rpm
